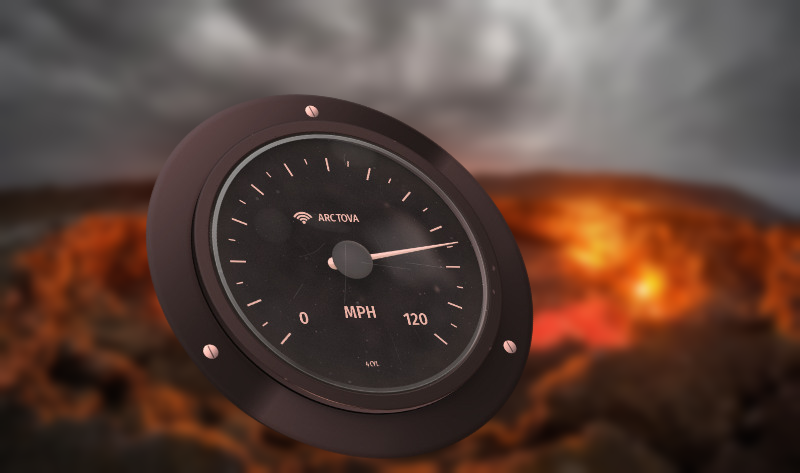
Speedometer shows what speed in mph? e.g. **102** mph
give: **95** mph
